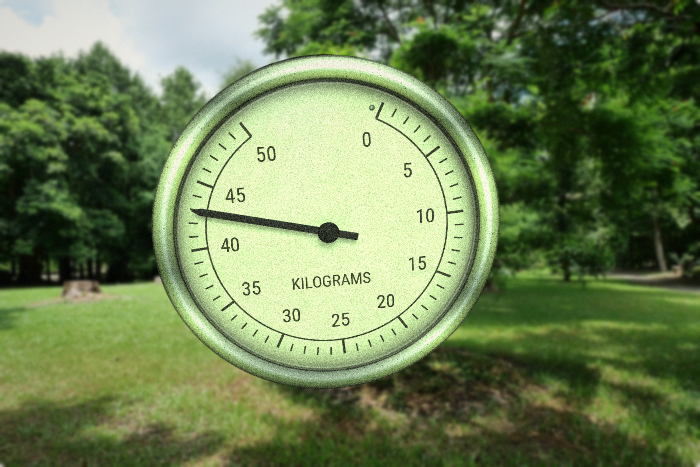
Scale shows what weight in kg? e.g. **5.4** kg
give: **43** kg
